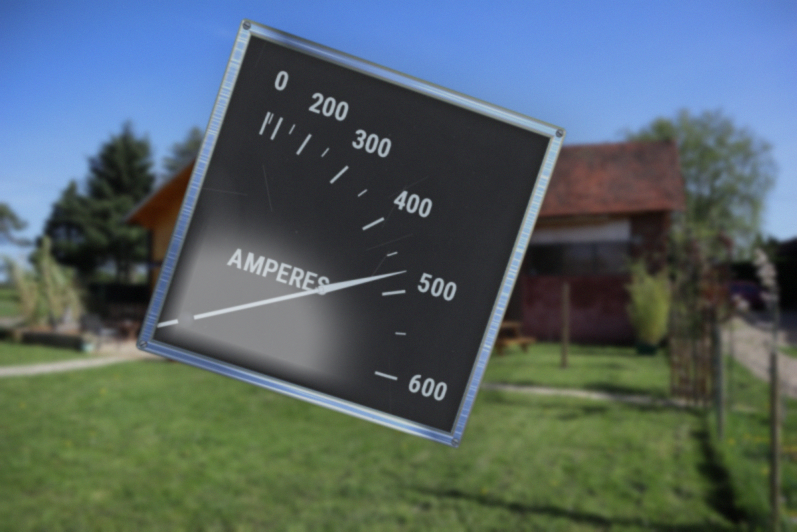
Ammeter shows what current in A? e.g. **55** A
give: **475** A
